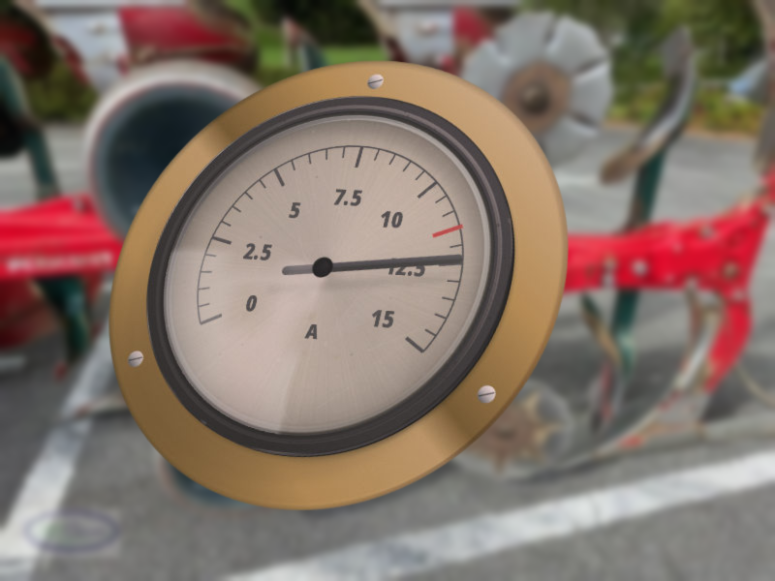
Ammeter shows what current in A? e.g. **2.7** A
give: **12.5** A
